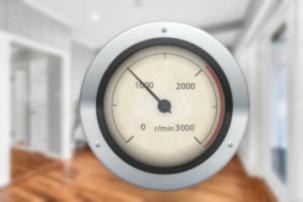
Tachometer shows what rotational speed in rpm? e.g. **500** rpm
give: **1000** rpm
